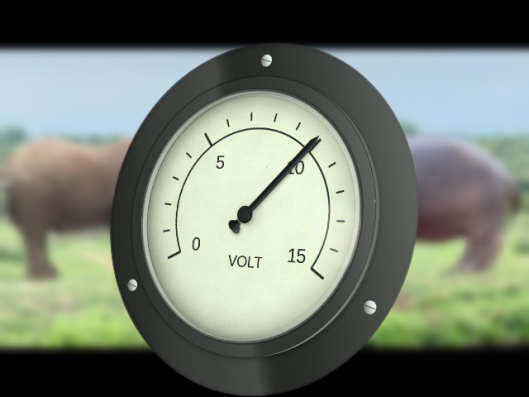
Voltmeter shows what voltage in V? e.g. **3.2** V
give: **10** V
